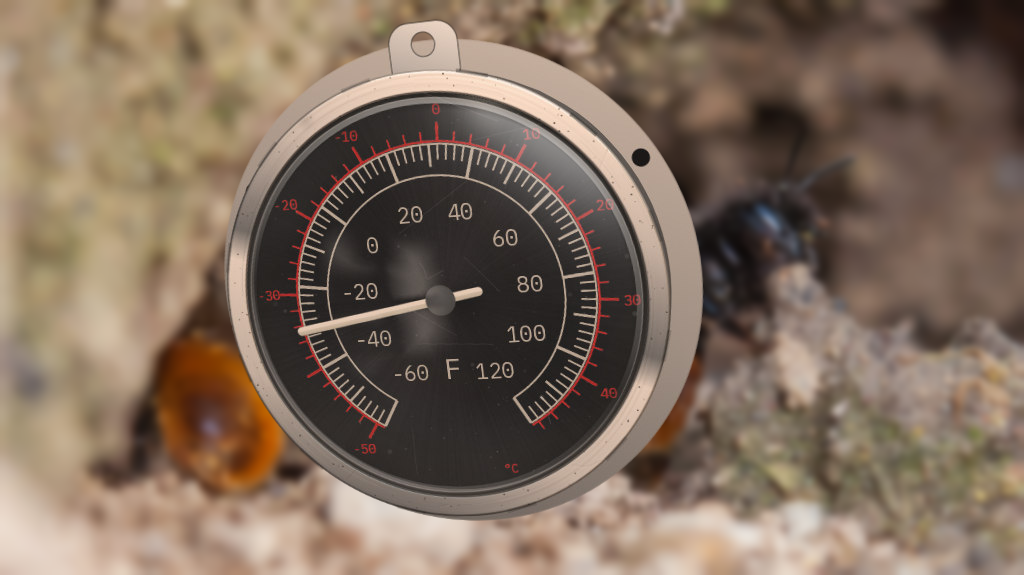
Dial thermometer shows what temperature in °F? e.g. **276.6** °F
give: **-30** °F
